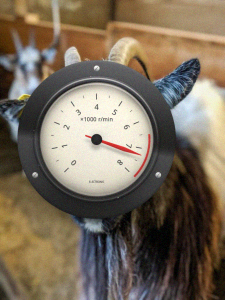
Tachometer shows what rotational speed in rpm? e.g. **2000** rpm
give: **7250** rpm
